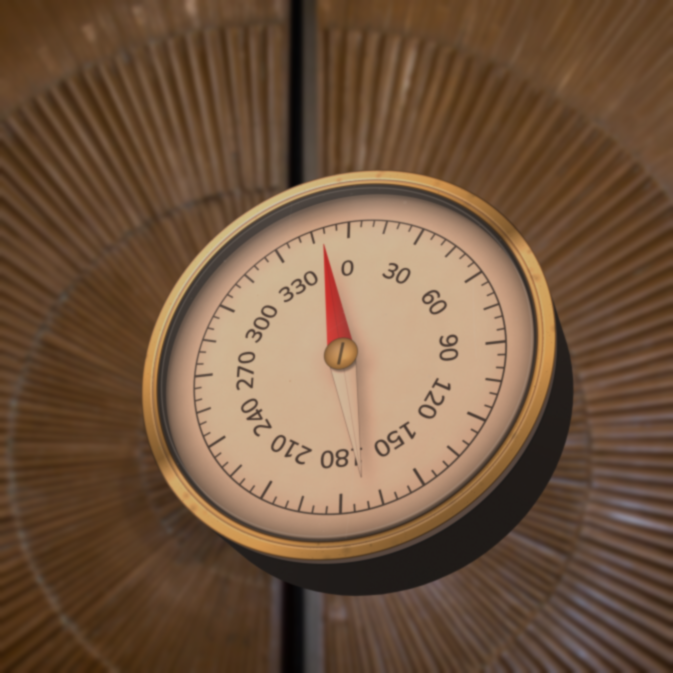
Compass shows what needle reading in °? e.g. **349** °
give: **350** °
